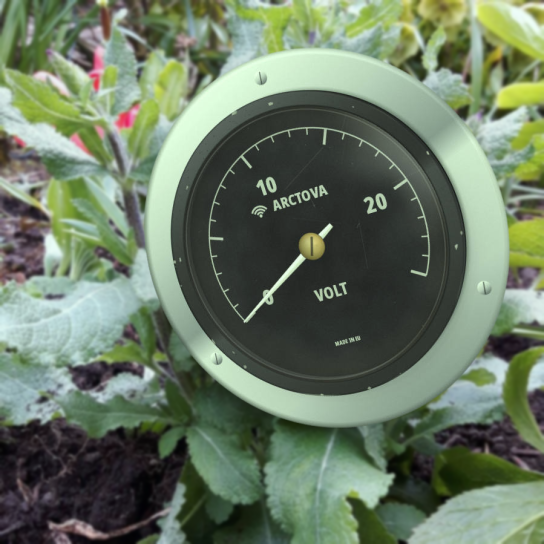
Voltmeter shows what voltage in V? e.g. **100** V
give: **0** V
